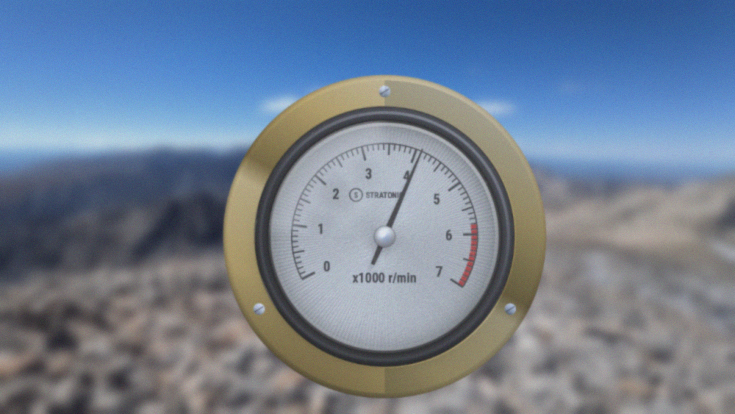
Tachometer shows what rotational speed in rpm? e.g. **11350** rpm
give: **4100** rpm
